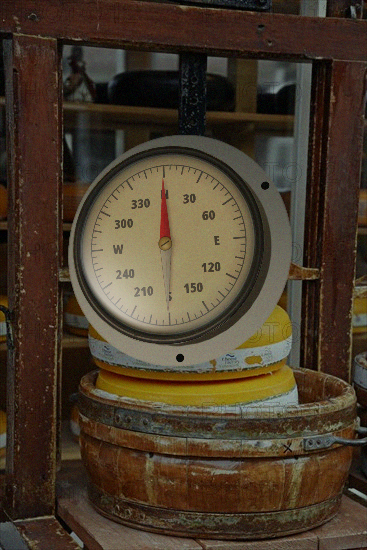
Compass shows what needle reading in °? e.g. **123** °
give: **0** °
